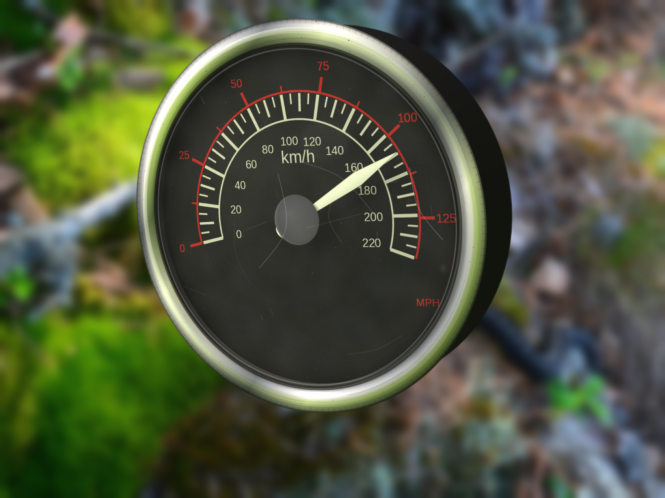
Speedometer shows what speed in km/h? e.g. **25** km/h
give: **170** km/h
